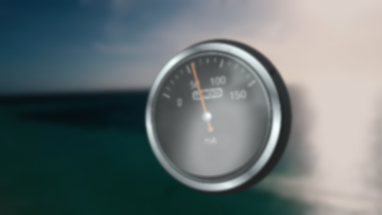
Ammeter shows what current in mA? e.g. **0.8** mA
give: **60** mA
